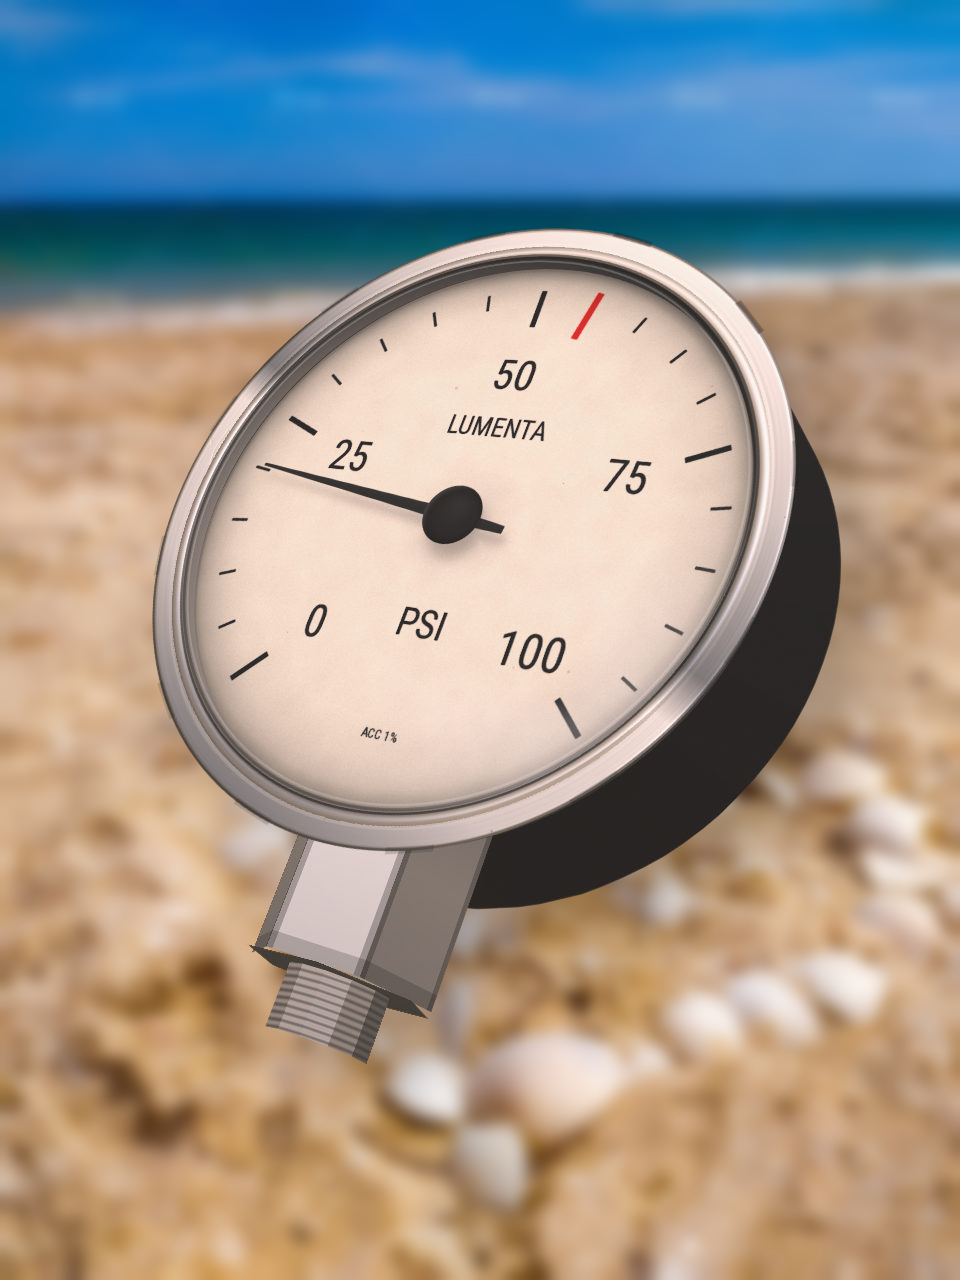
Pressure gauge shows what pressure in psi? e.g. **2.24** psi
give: **20** psi
